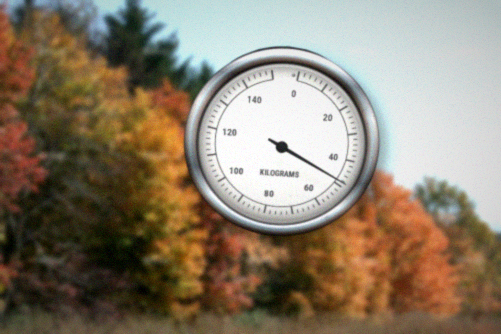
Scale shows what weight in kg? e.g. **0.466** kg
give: **48** kg
